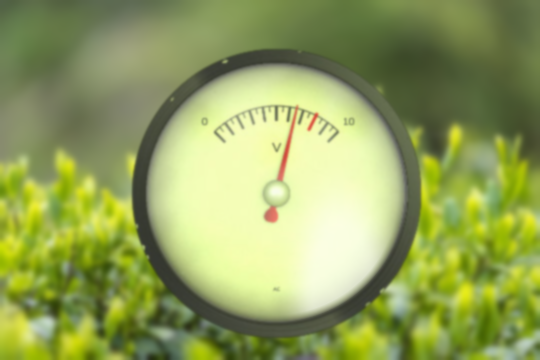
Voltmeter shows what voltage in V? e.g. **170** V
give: **6.5** V
